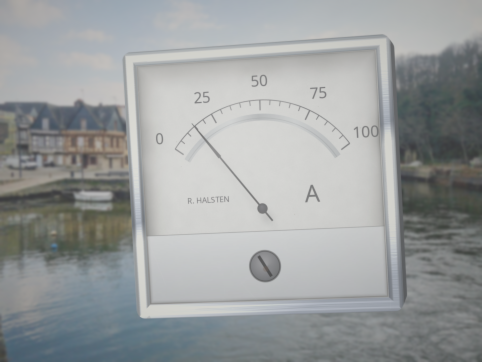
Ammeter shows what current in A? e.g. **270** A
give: **15** A
